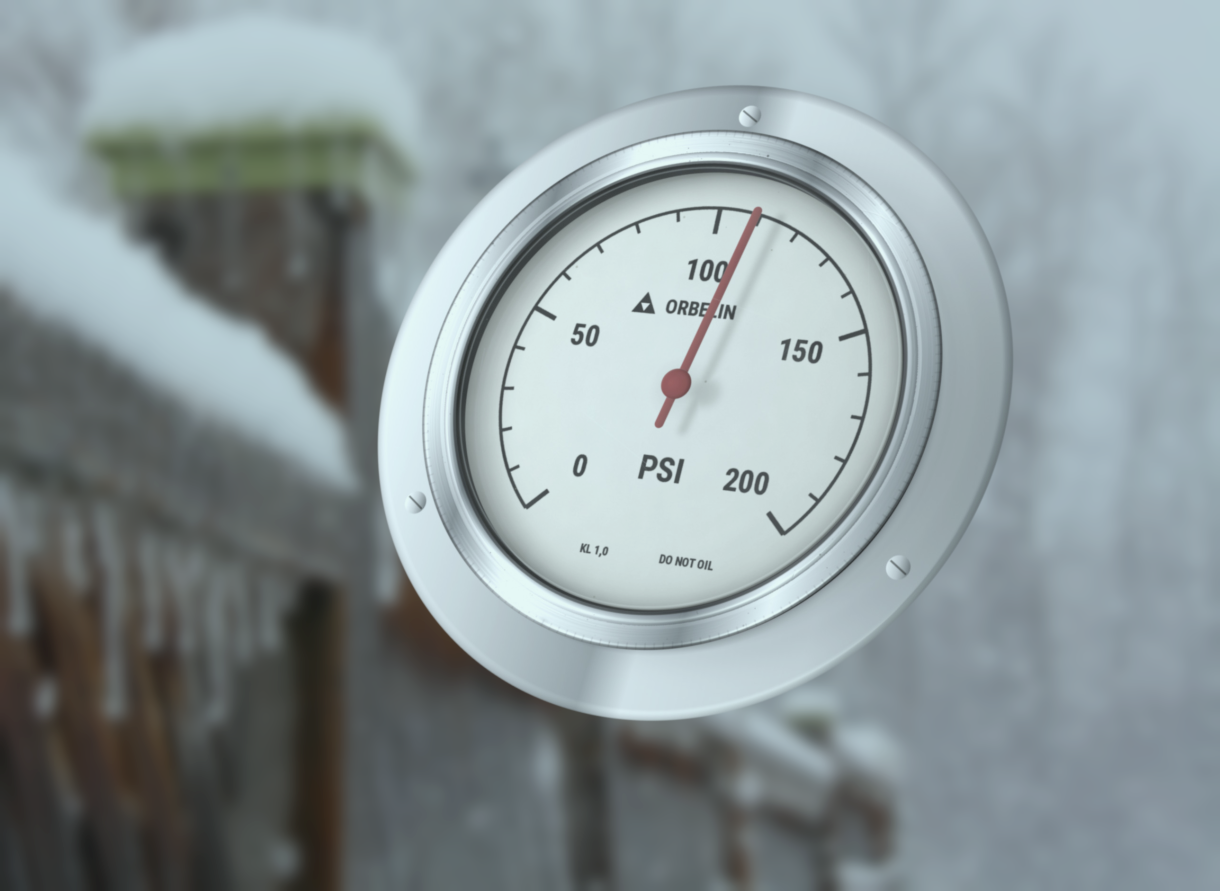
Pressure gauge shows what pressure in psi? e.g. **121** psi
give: **110** psi
